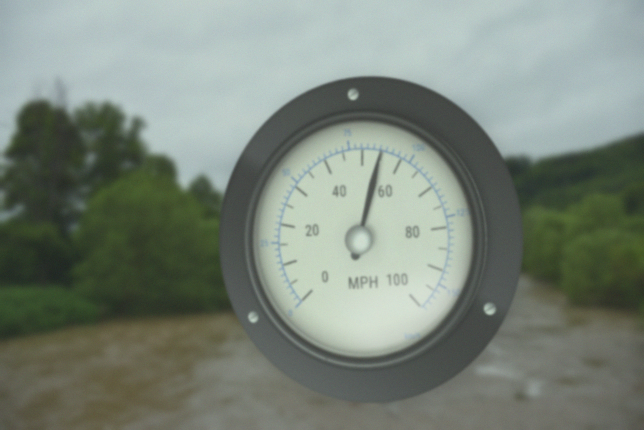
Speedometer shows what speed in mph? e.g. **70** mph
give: **55** mph
